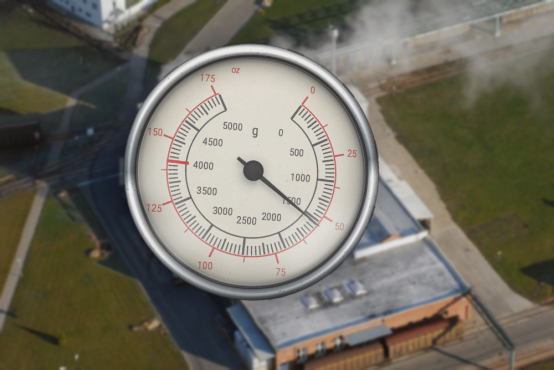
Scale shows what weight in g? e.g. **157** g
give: **1550** g
